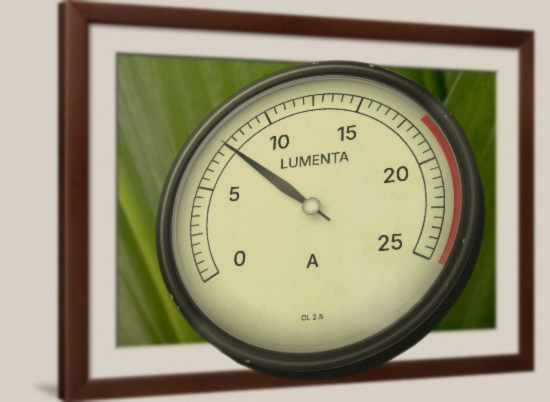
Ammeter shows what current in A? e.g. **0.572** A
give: **7.5** A
